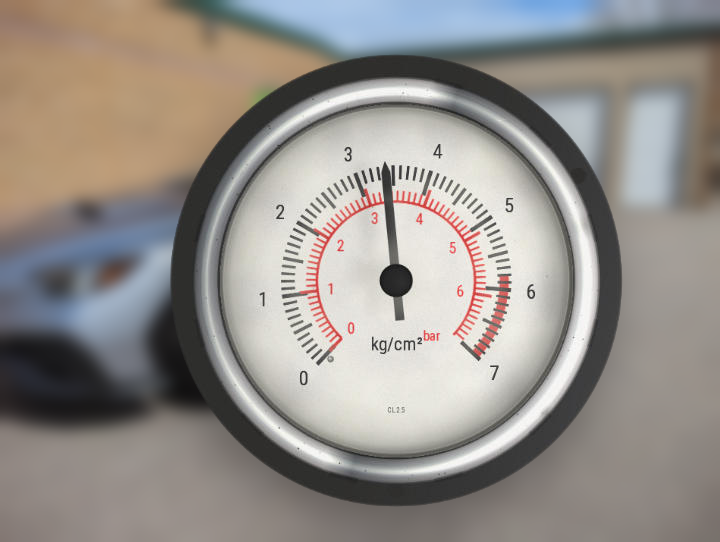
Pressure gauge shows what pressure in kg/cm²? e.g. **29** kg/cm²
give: **3.4** kg/cm²
